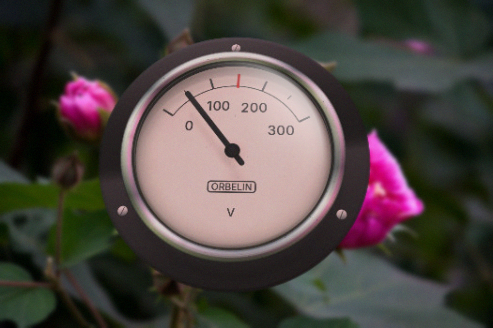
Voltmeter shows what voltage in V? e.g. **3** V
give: **50** V
